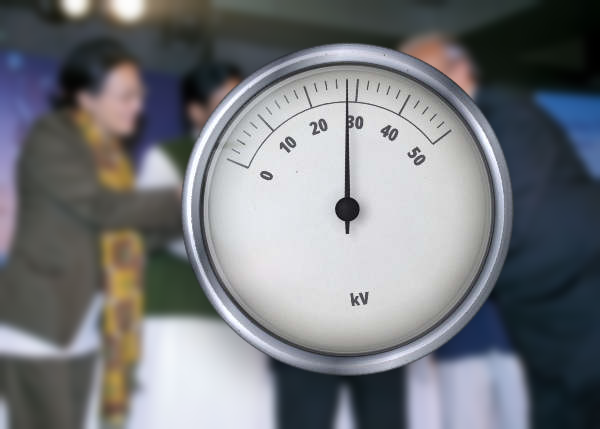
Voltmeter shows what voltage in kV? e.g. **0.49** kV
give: **28** kV
